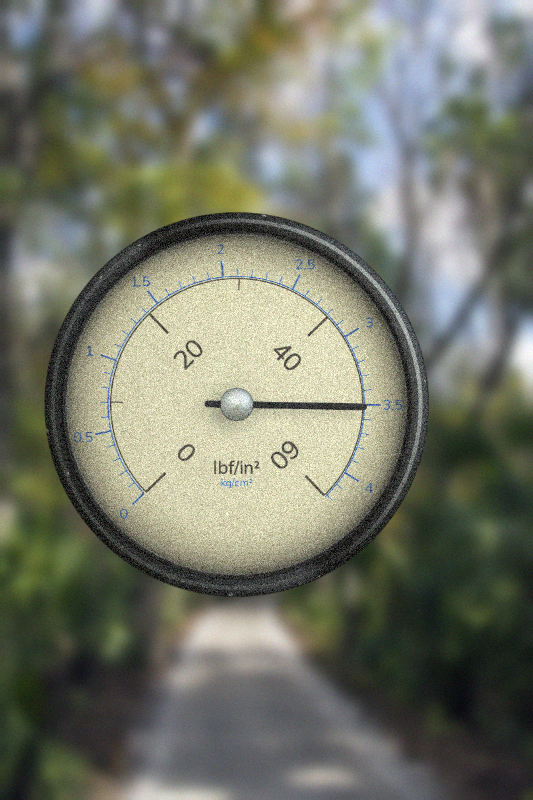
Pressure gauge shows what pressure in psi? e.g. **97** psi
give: **50** psi
